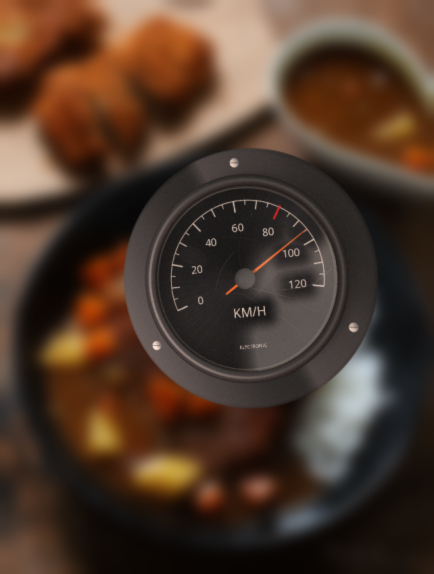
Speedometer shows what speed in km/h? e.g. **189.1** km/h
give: **95** km/h
